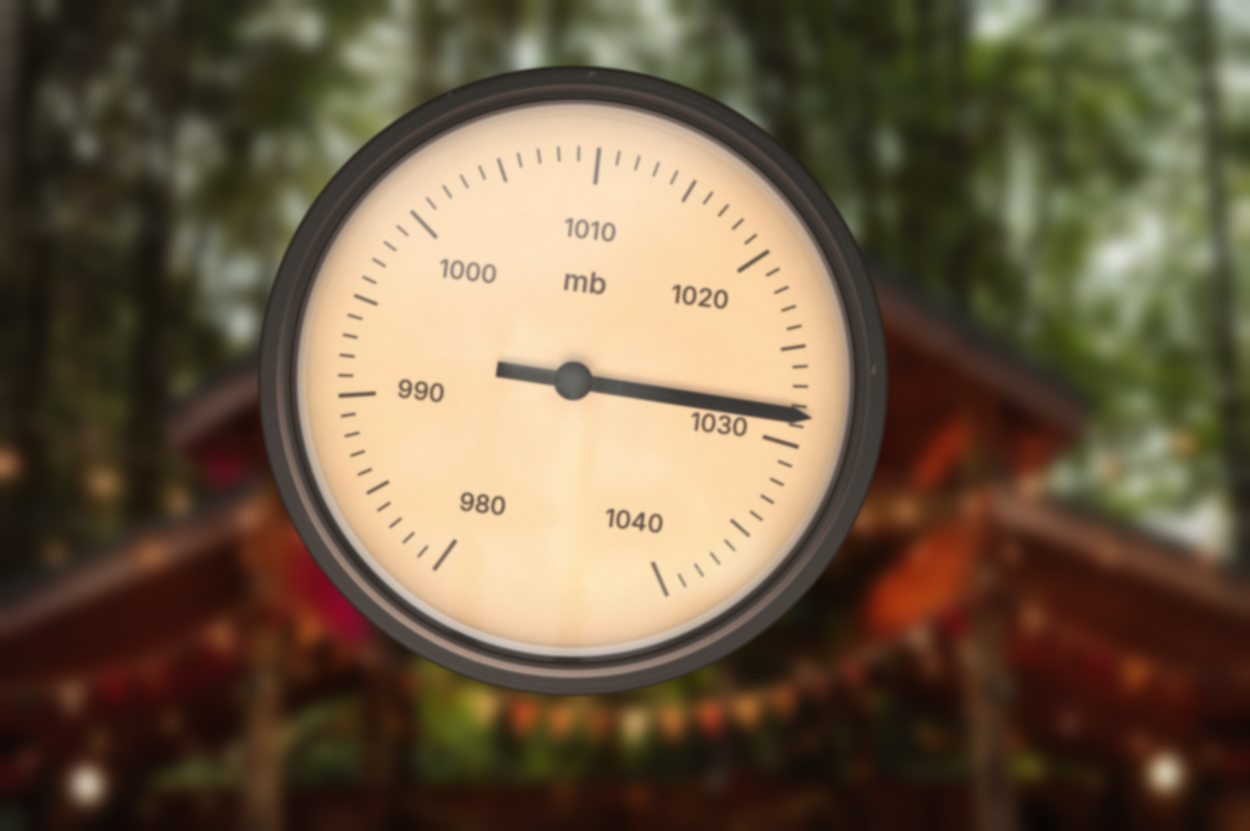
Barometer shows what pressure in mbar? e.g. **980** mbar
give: **1028.5** mbar
